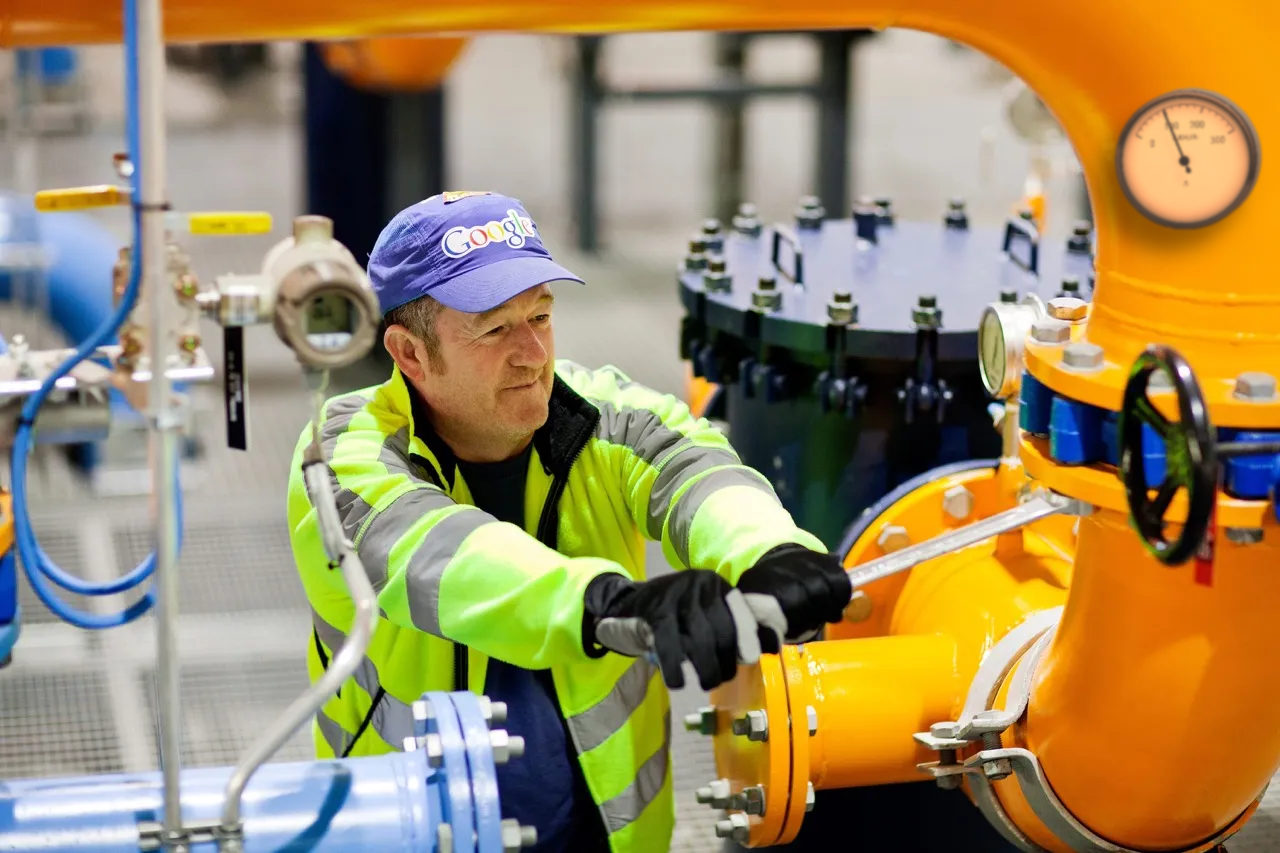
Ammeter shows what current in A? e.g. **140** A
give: **100** A
